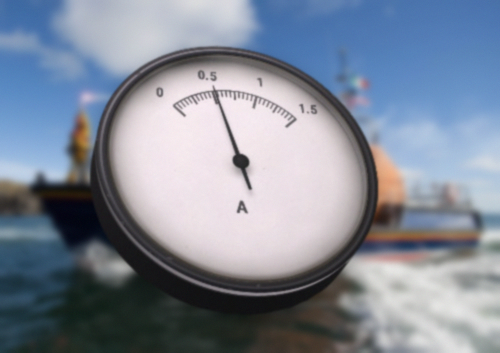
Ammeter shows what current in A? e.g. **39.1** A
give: **0.5** A
